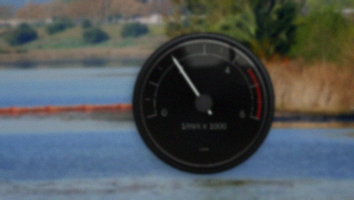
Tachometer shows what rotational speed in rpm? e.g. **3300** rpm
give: **2000** rpm
